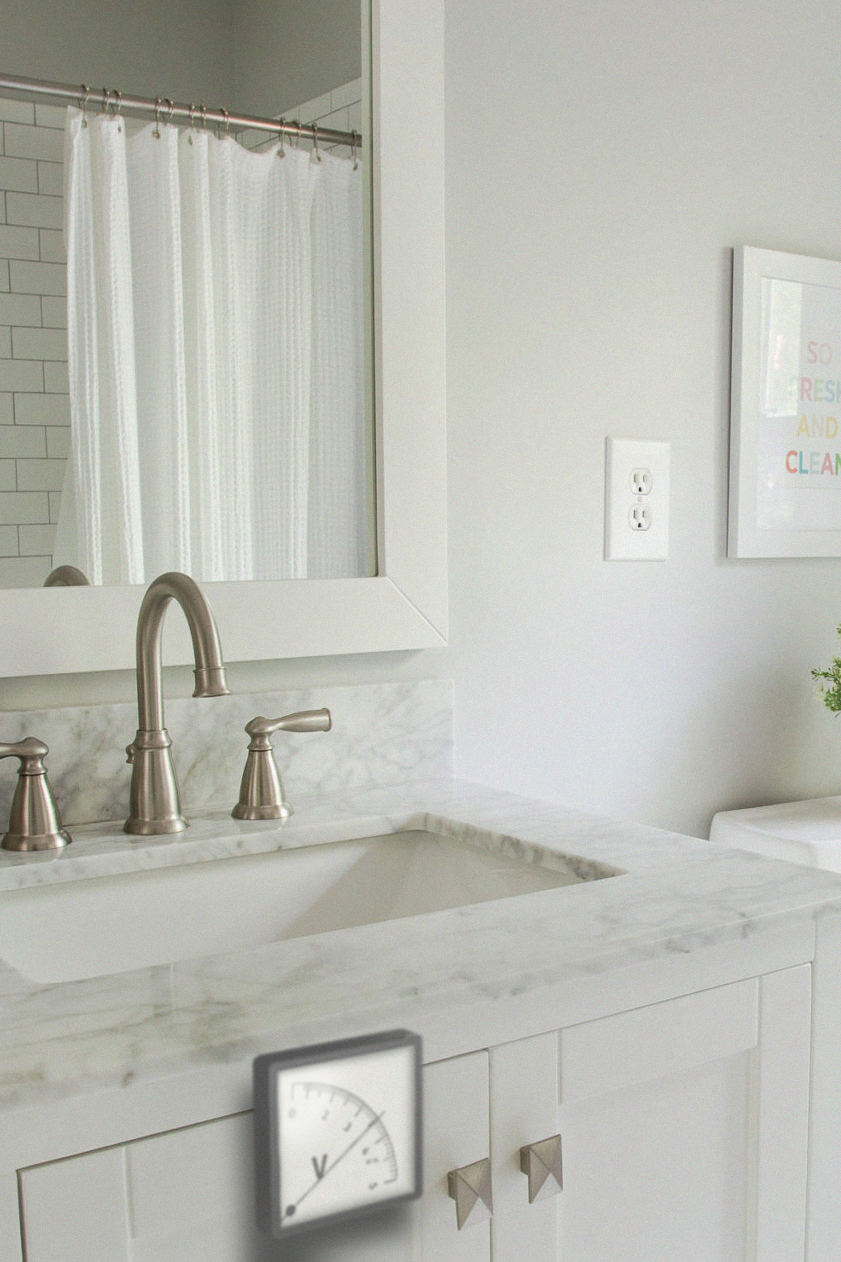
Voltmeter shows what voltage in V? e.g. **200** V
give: **3.5** V
